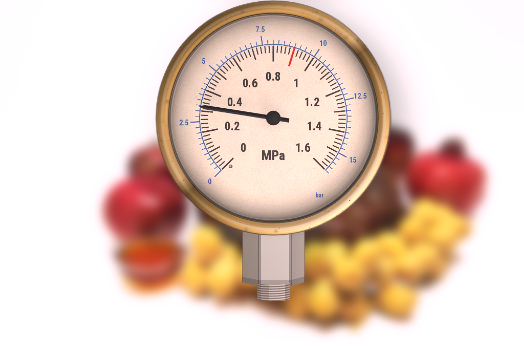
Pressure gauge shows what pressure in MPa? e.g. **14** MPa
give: **0.32** MPa
